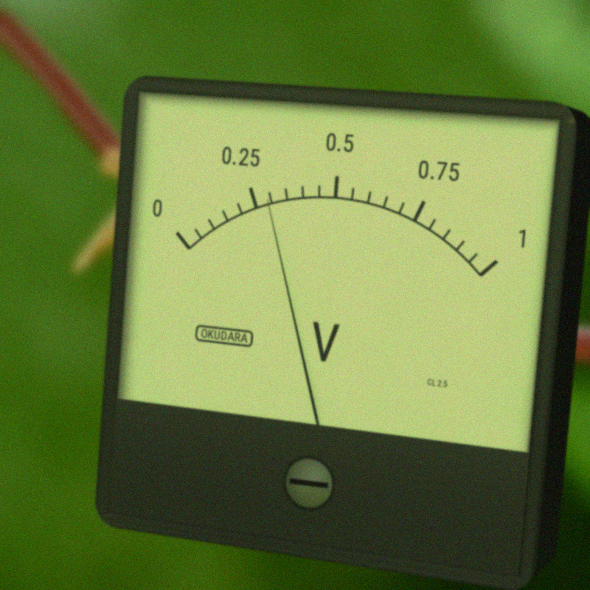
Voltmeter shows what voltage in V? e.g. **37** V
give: **0.3** V
